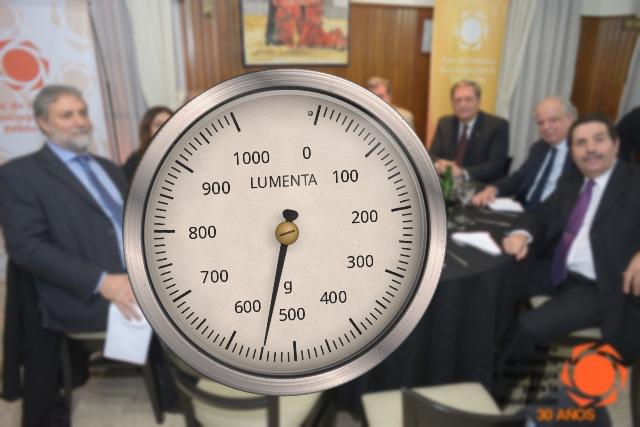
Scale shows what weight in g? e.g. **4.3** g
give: **550** g
